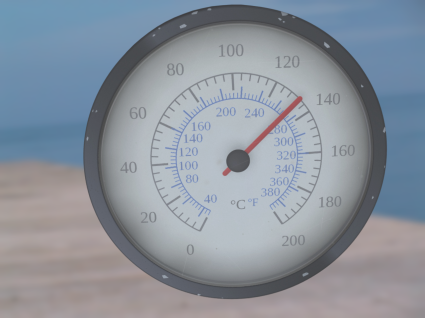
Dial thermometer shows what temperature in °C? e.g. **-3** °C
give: **132** °C
